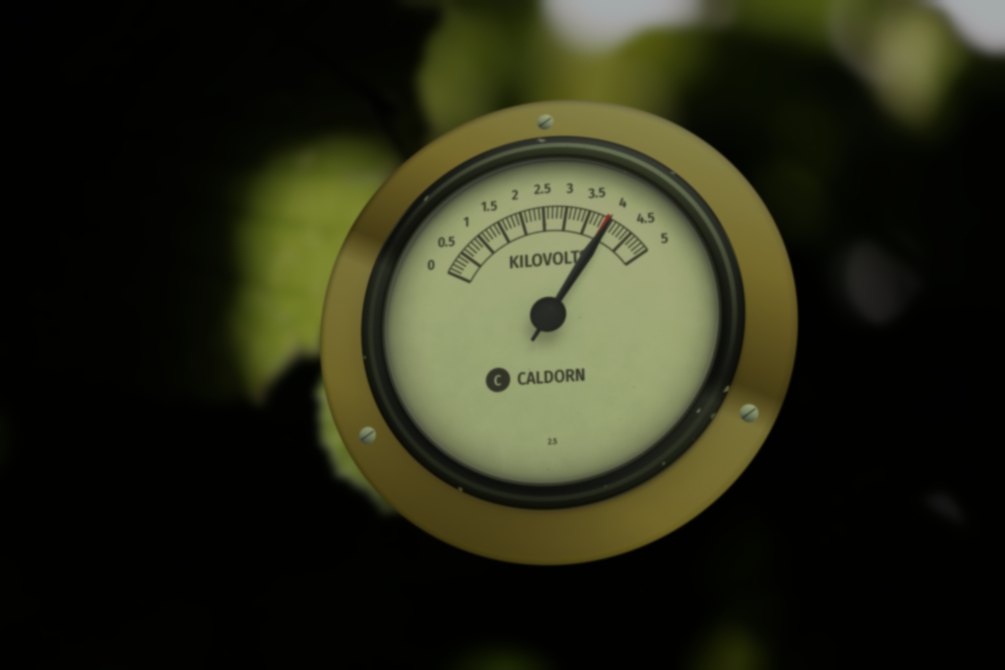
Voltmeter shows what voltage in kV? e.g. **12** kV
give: **4** kV
